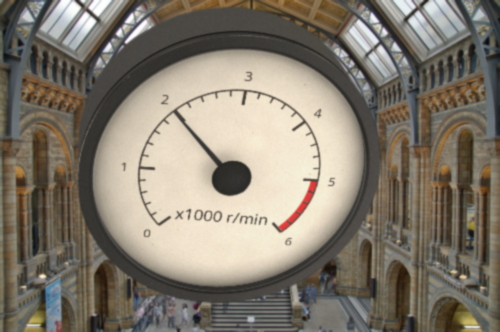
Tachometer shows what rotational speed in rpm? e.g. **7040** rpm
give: **2000** rpm
